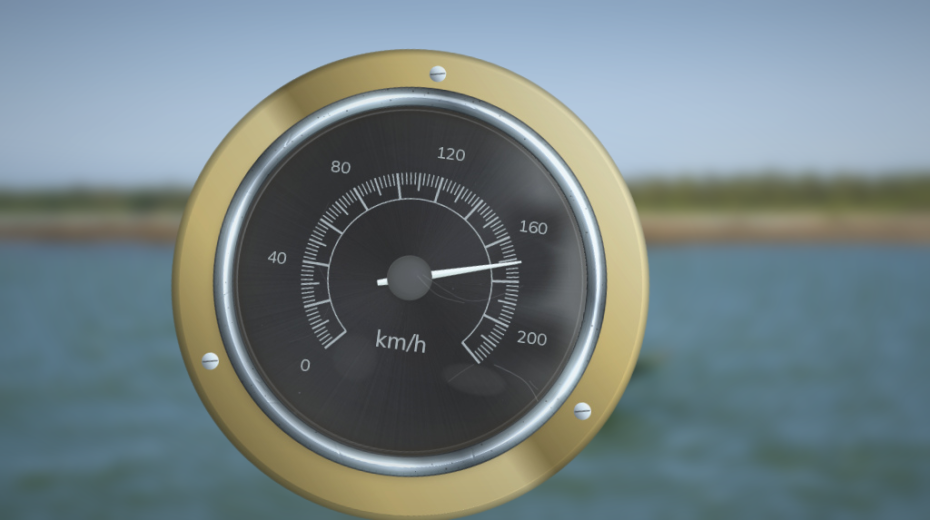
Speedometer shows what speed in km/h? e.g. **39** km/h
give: **172** km/h
